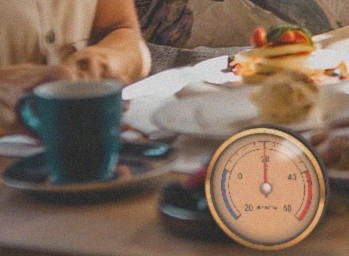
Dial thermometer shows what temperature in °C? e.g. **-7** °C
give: **20** °C
